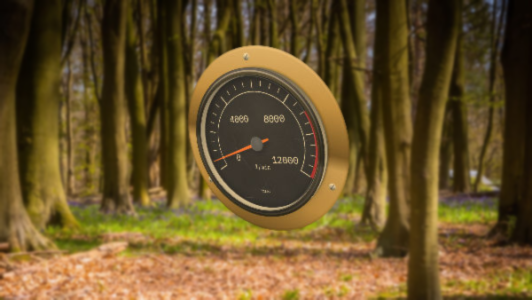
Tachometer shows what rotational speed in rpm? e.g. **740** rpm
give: **500** rpm
